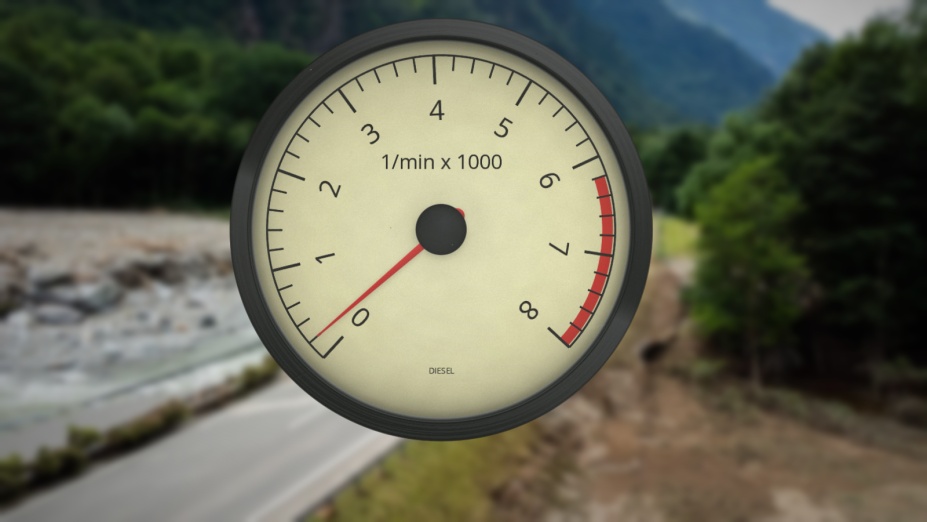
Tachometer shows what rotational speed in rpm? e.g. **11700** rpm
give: **200** rpm
